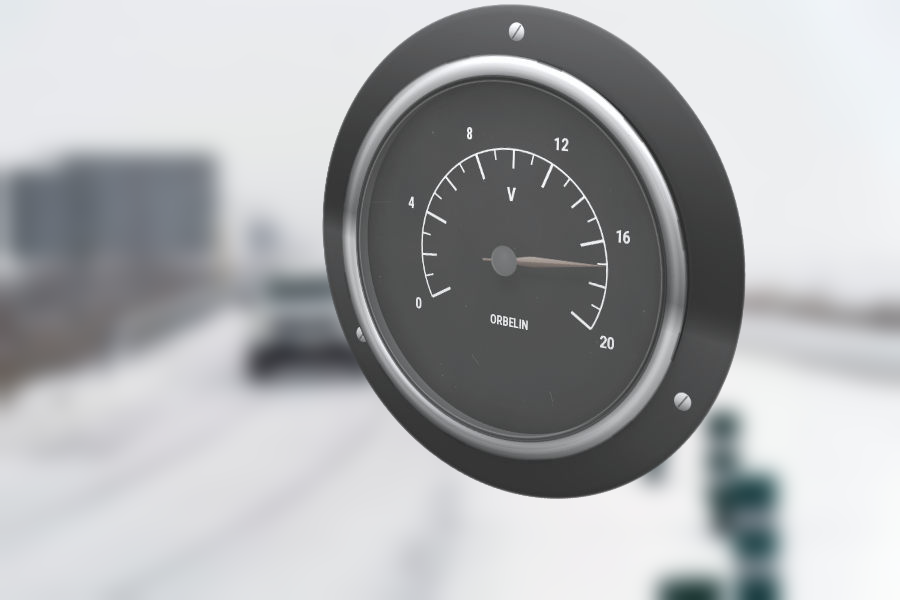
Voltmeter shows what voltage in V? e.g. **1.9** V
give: **17** V
